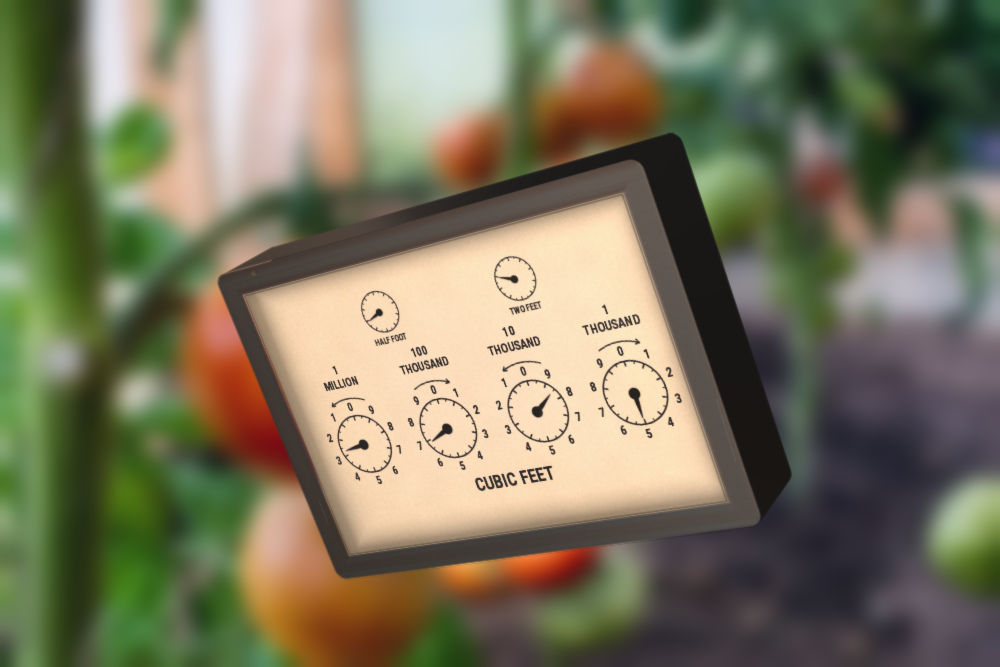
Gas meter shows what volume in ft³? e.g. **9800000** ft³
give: **268500** ft³
